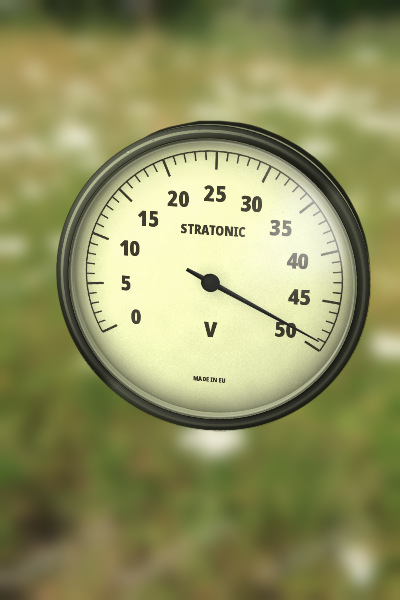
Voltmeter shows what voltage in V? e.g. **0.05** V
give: **49** V
